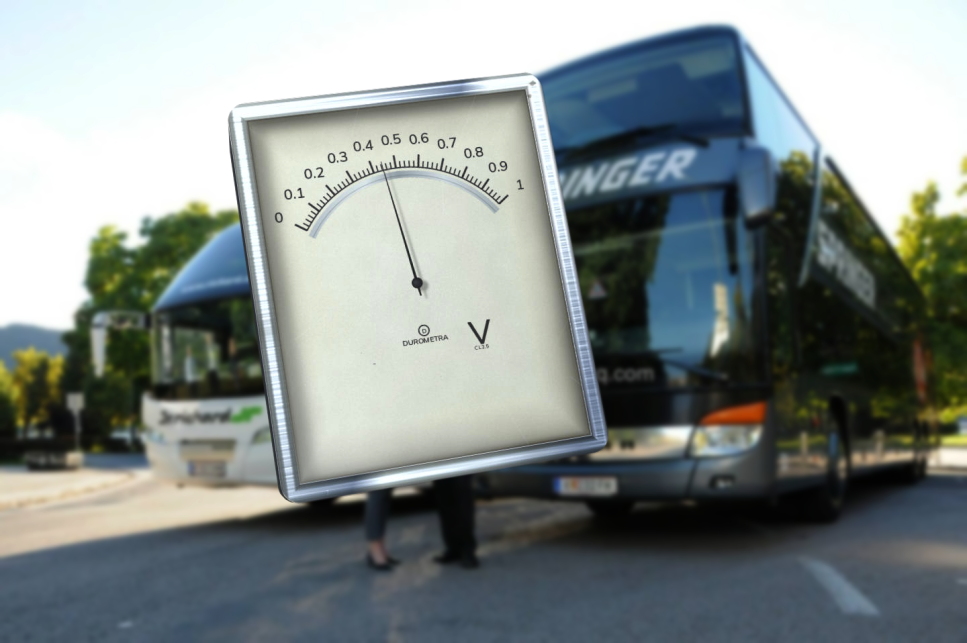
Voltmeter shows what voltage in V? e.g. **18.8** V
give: **0.44** V
